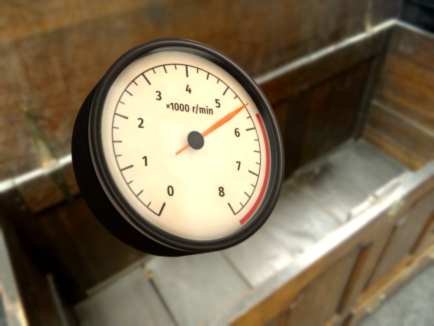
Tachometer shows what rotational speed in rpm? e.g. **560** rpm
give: **5500** rpm
